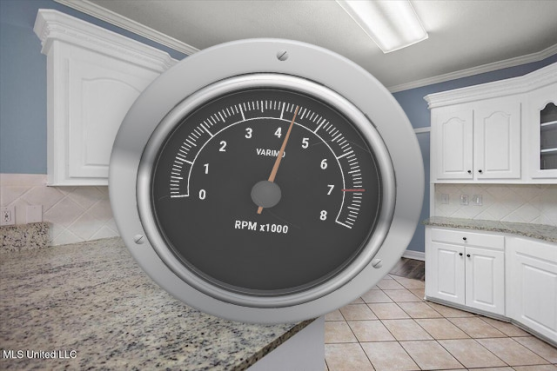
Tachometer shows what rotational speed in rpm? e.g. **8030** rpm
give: **4300** rpm
